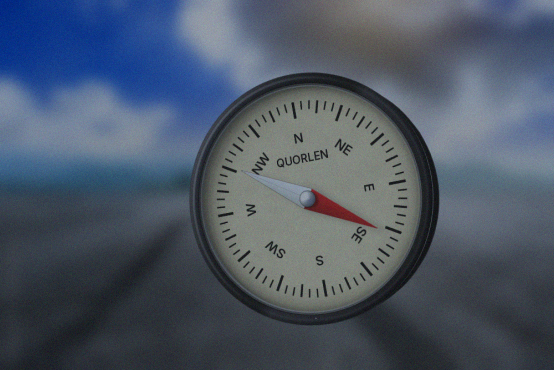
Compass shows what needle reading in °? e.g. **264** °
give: **122.5** °
